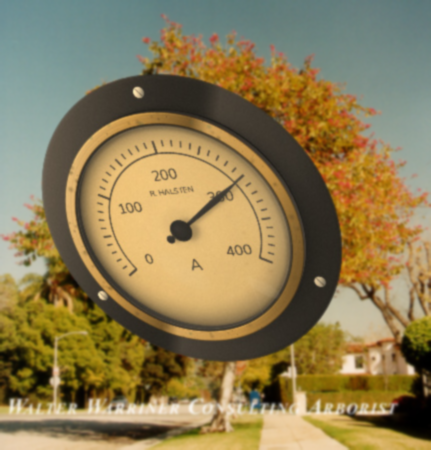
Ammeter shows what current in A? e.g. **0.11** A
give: **300** A
